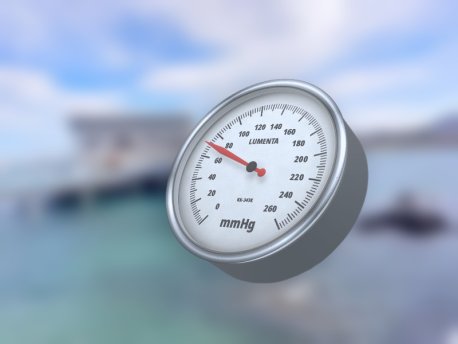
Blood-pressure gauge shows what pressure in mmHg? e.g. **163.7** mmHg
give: **70** mmHg
